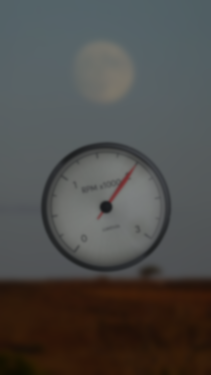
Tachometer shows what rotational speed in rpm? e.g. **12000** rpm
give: **2000** rpm
